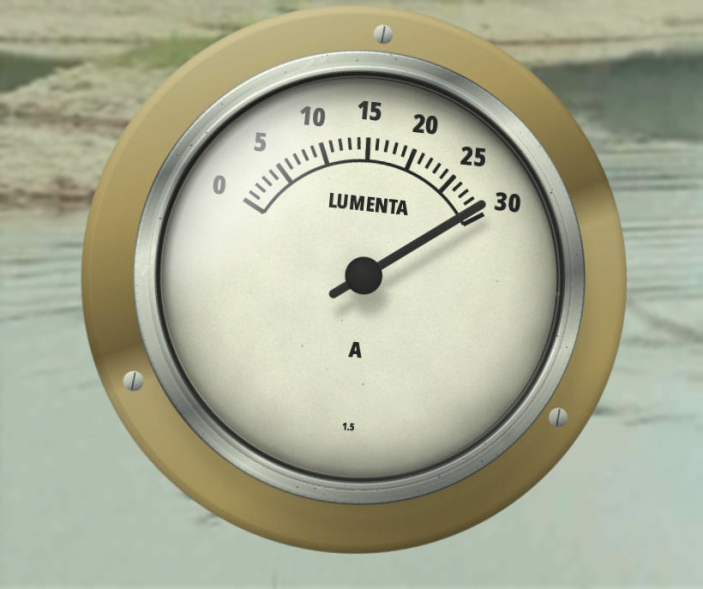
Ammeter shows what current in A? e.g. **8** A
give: **29** A
